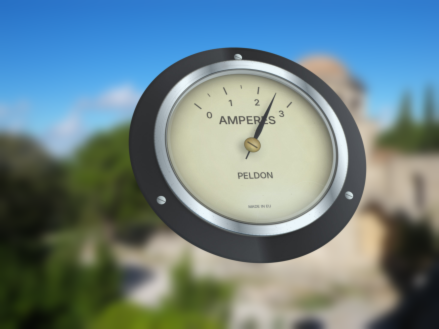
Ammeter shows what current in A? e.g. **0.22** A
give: **2.5** A
